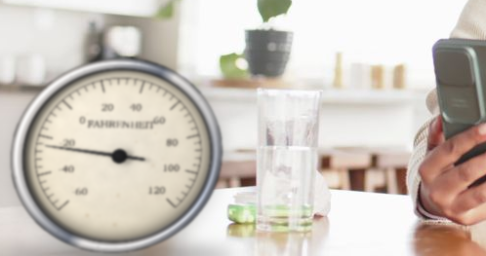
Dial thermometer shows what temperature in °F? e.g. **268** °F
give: **-24** °F
